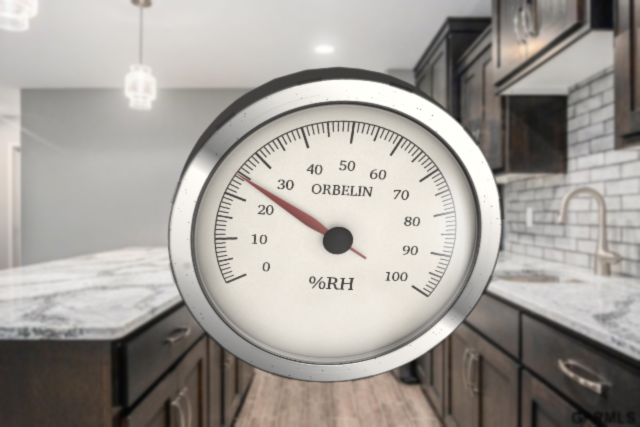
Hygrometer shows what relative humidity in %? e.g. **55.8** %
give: **25** %
